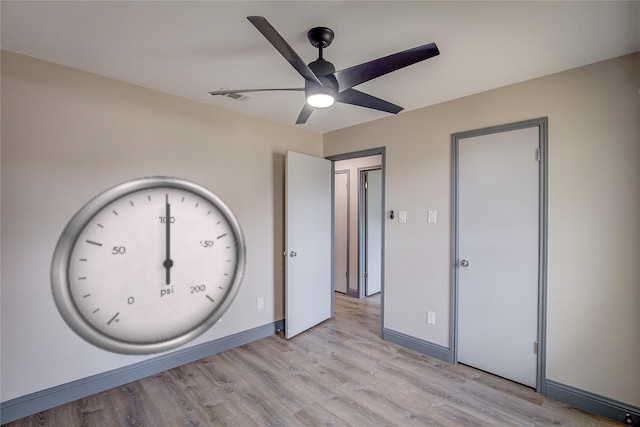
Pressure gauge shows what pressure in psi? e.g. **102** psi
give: **100** psi
